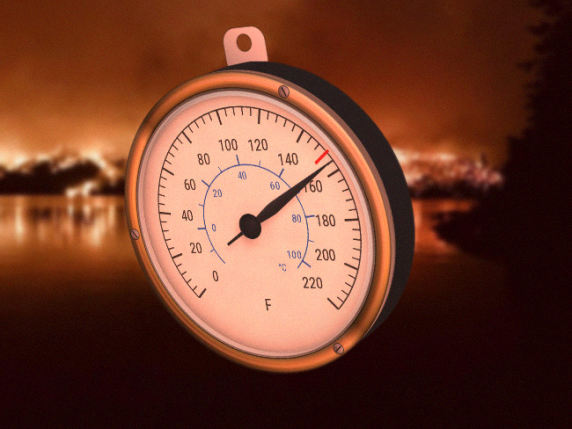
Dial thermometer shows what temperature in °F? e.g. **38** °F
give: **156** °F
